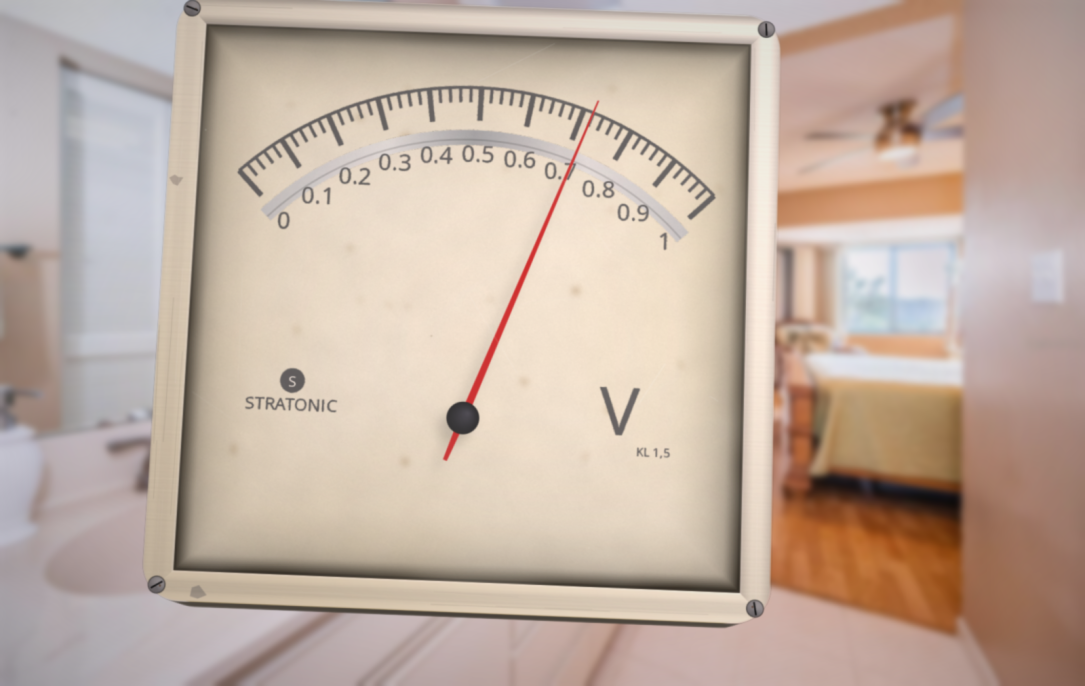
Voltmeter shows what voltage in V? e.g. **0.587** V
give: **0.72** V
